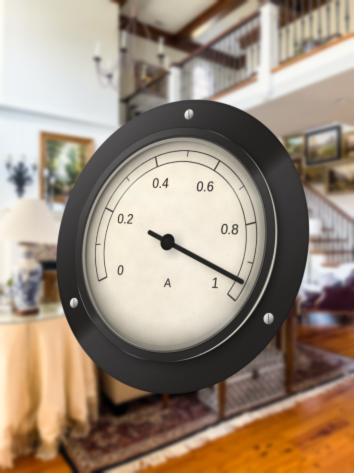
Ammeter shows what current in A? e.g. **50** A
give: **0.95** A
